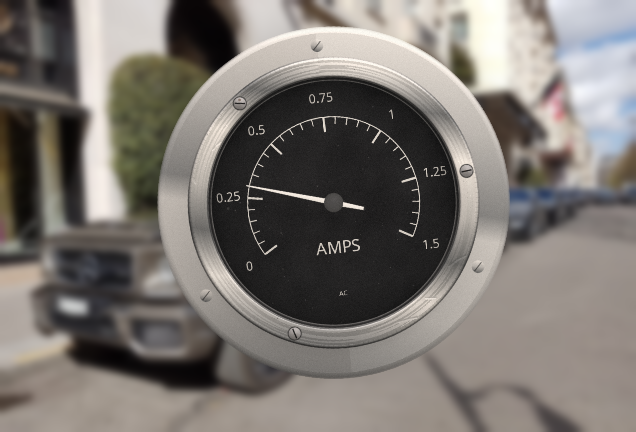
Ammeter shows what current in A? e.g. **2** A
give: **0.3** A
